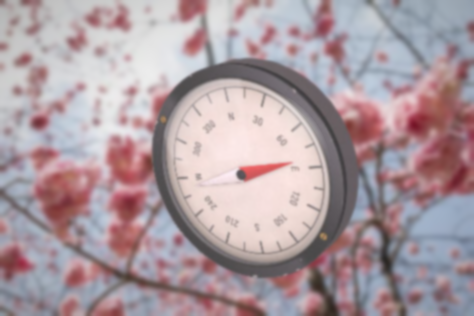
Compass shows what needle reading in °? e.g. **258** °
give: **82.5** °
